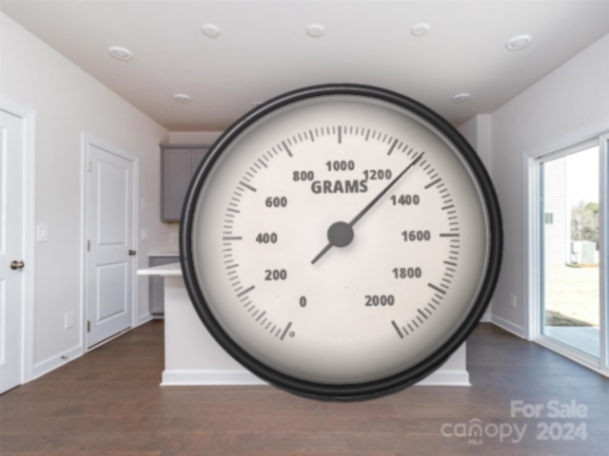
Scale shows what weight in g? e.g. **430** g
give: **1300** g
